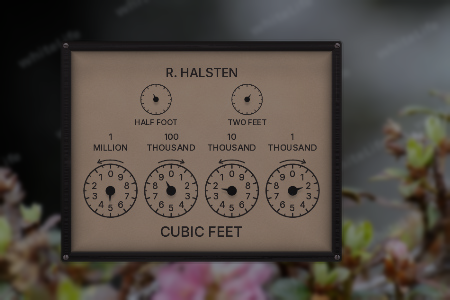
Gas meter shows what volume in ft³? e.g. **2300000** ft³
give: **492200** ft³
